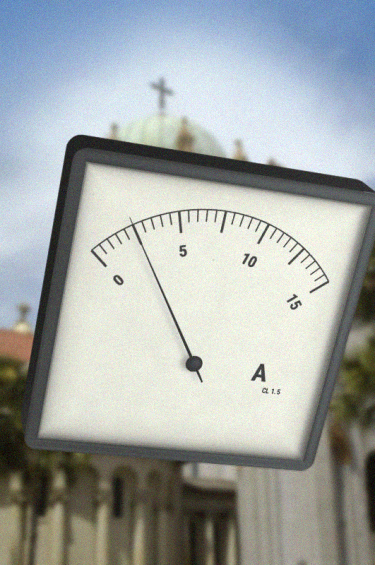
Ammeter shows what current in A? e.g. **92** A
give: **2.5** A
